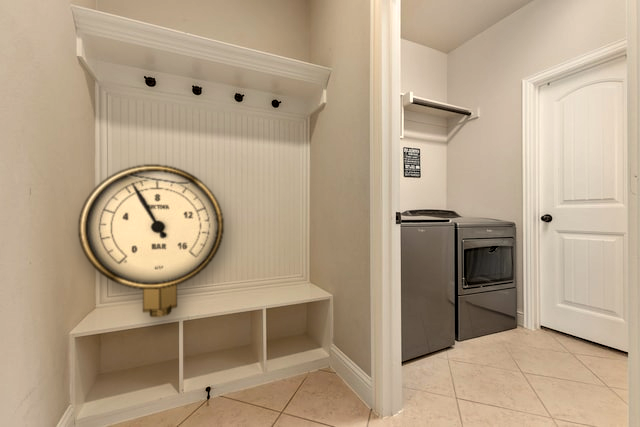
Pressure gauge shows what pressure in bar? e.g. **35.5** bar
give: **6.5** bar
